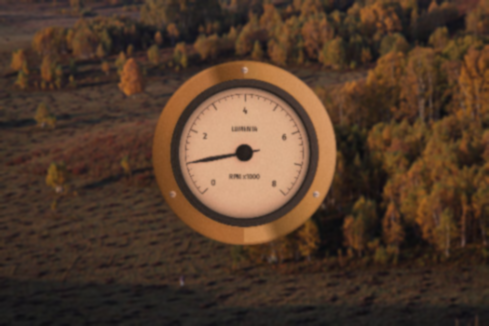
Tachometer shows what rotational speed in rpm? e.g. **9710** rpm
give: **1000** rpm
